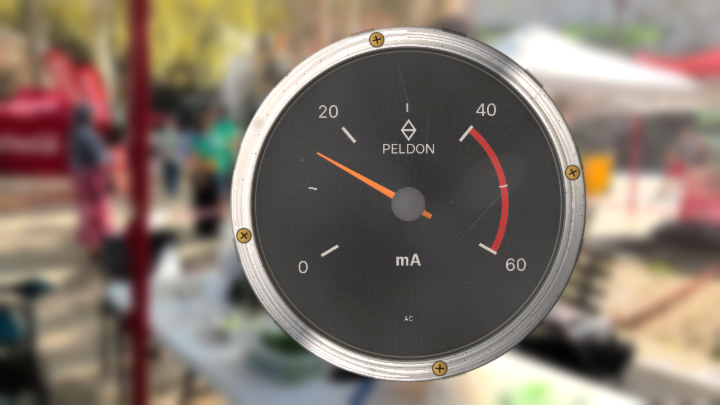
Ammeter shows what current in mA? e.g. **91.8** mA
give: **15** mA
